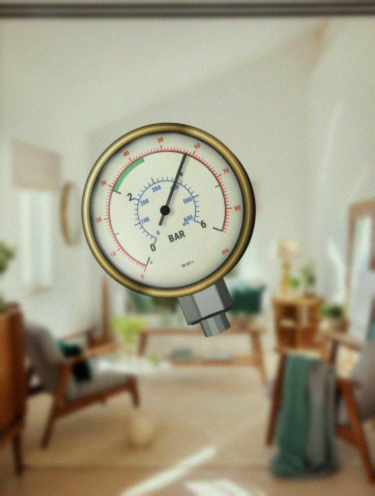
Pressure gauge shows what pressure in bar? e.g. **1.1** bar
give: **4** bar
